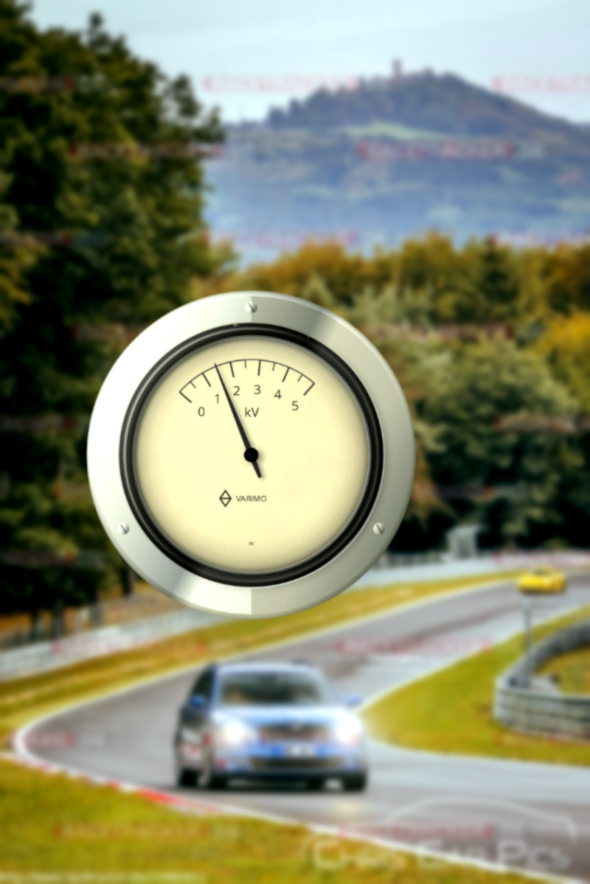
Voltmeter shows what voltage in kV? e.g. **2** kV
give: **1.5** kV
